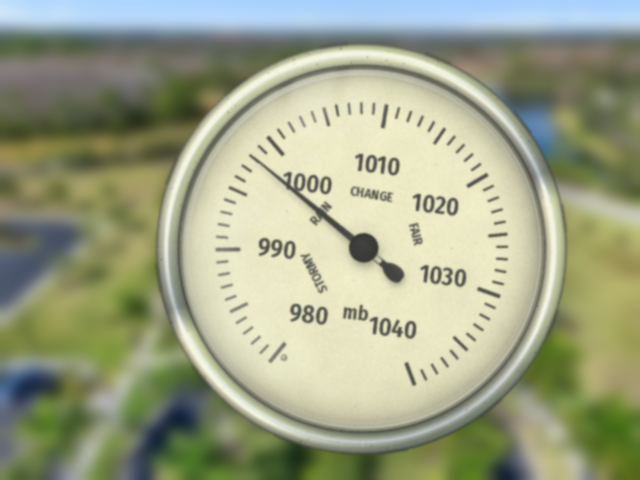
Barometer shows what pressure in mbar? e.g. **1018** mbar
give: **998** mbar
